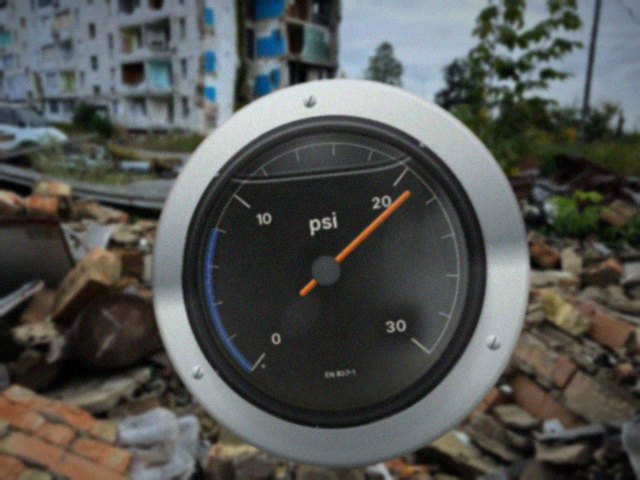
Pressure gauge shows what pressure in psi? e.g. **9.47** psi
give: **21** psi
